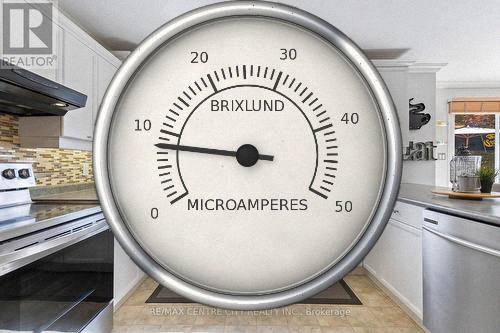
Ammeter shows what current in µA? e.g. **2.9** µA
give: **8** µA
